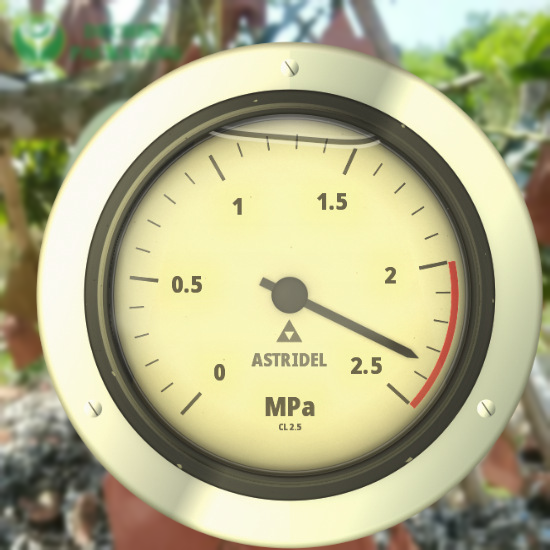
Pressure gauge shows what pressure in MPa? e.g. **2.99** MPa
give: **2.35** MPa
